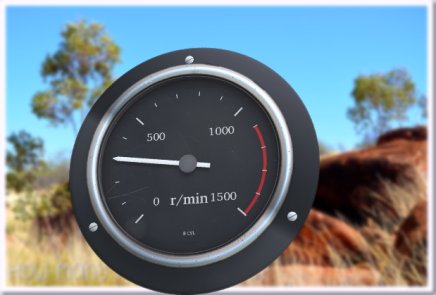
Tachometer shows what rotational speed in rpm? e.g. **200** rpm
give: **300** rpm
